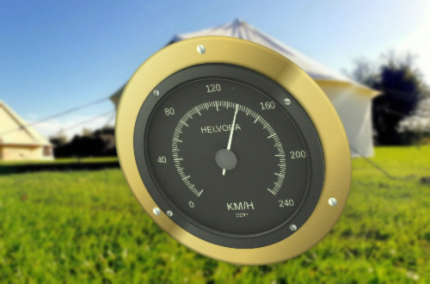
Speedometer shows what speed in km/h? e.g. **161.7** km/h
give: **140** km/h
